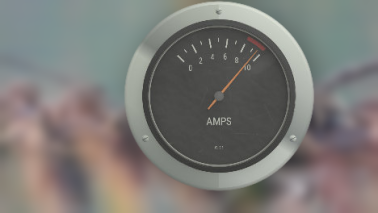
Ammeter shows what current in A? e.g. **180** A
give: **9.5** A
